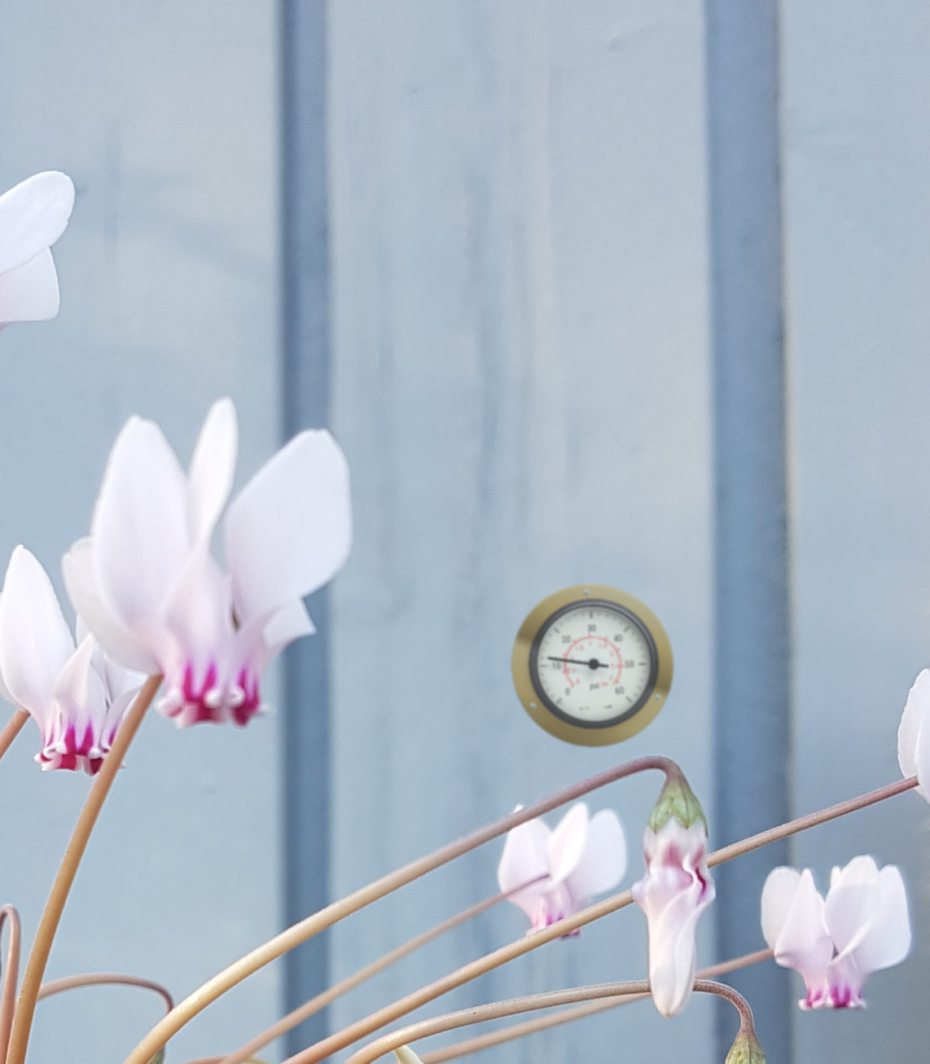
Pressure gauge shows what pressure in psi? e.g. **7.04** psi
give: **12** psi
